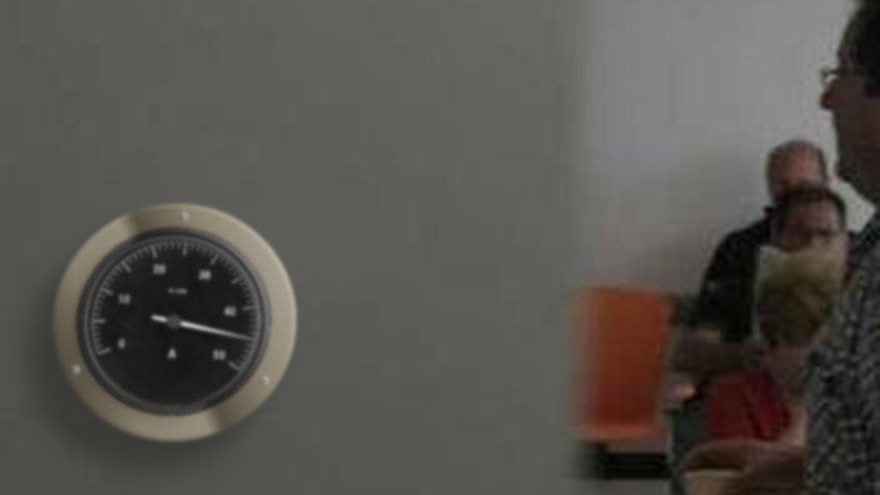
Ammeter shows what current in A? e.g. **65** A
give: **45** A
